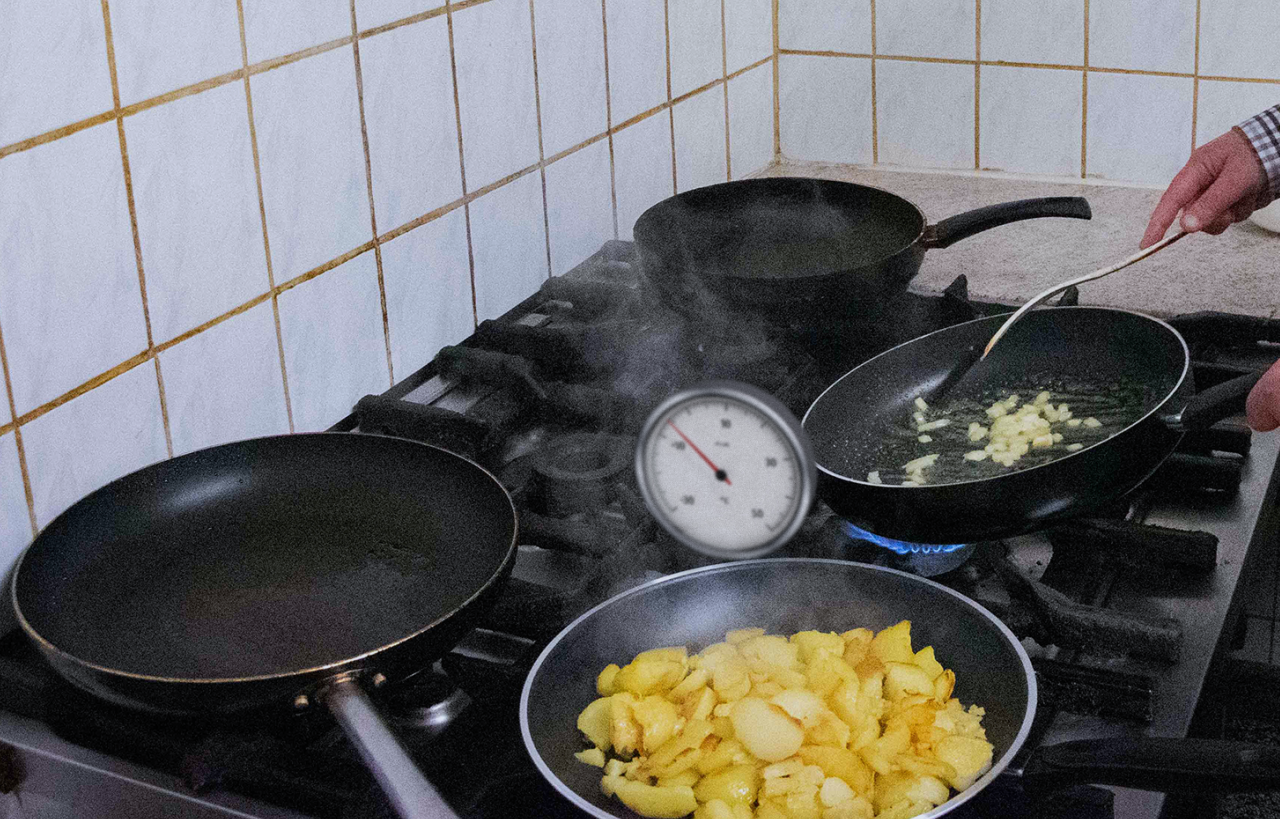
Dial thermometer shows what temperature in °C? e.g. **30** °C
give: **-5** °C
